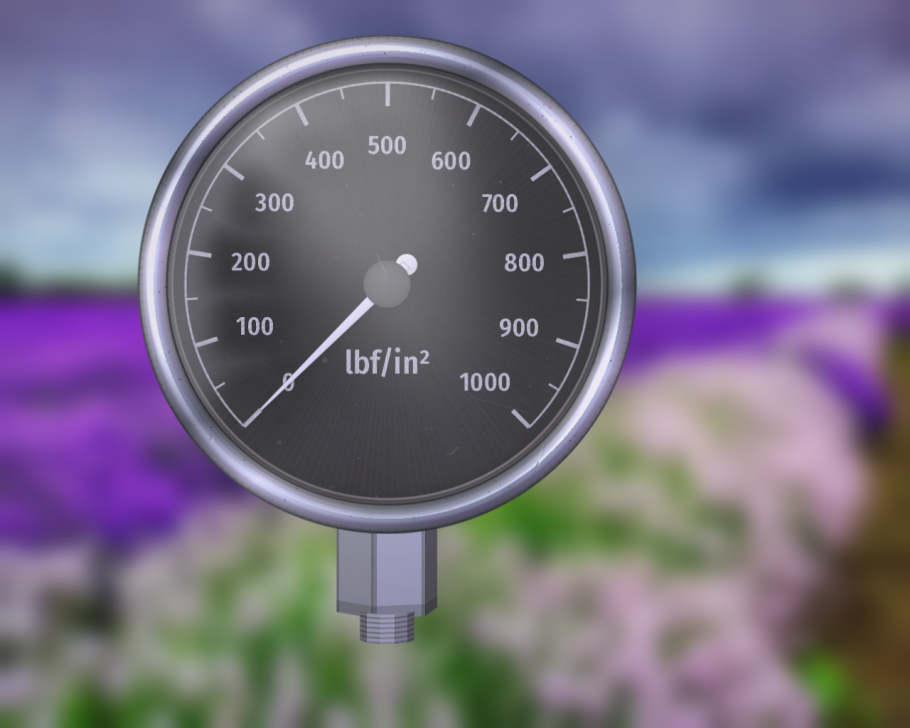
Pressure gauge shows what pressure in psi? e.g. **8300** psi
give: **0** psi
